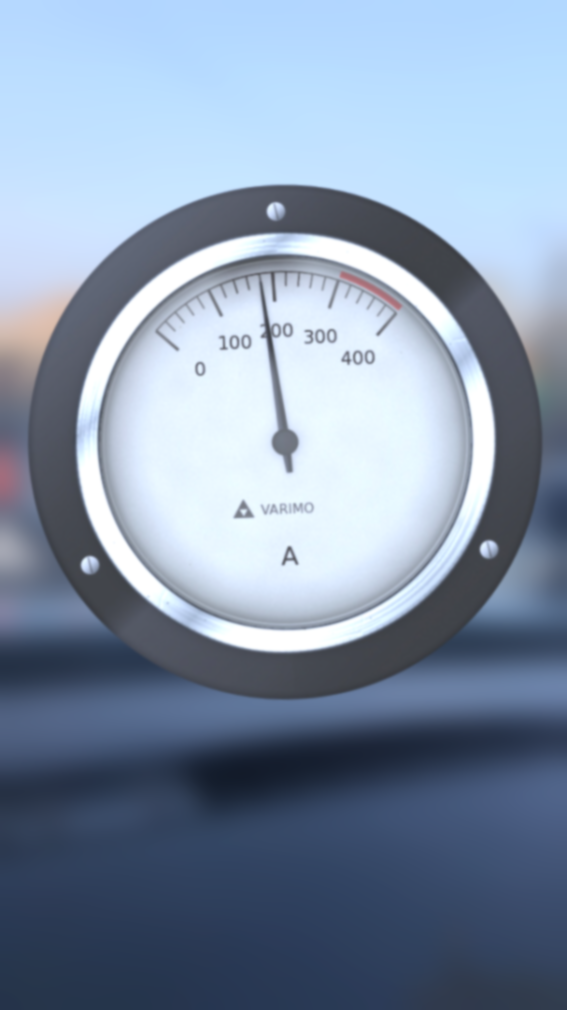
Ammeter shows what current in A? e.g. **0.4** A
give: **180** A
